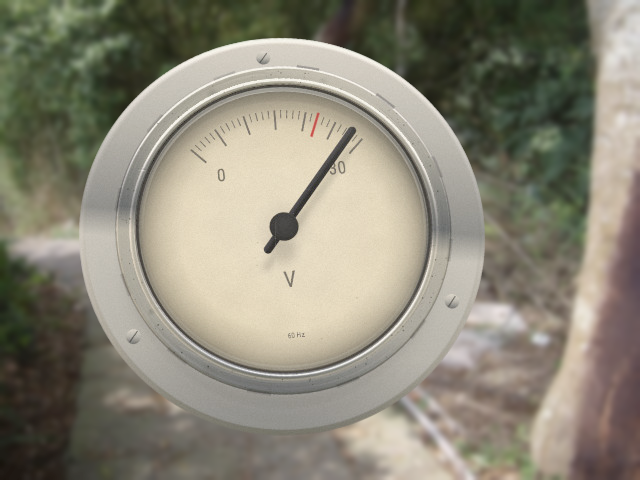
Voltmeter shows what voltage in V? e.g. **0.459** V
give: **28** V
